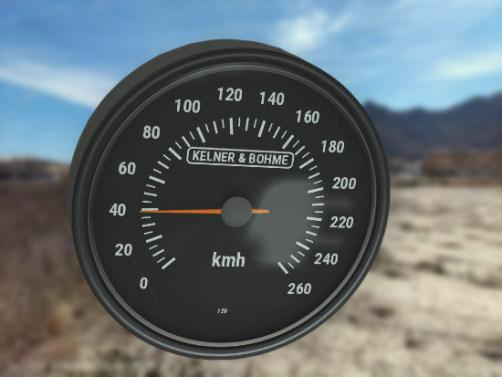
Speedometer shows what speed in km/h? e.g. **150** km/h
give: **40** km/h
